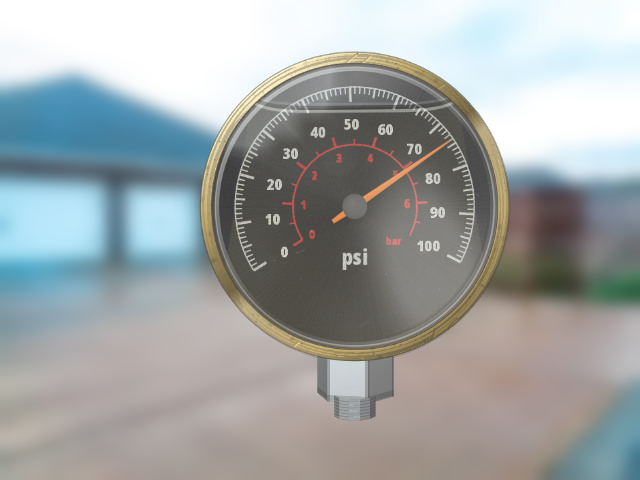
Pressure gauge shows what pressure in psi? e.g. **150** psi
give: **74** psi
